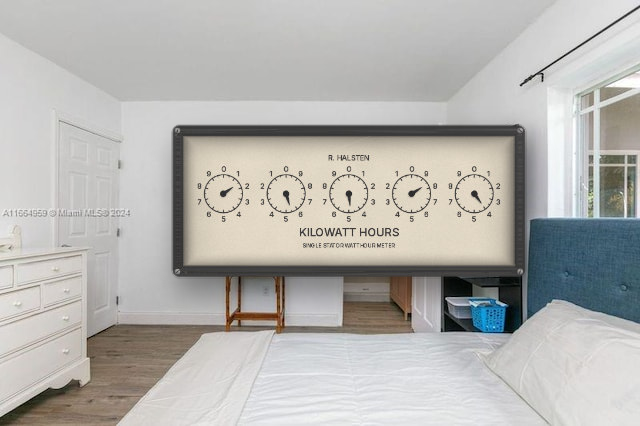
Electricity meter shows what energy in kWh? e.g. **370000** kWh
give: **15484** kWh
